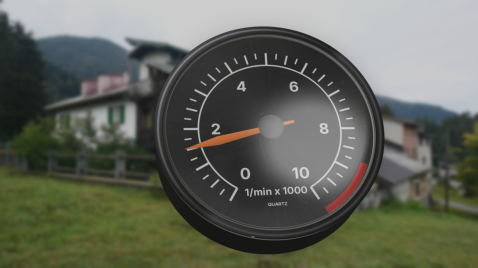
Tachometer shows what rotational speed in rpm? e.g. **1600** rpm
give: **1500** rpm
